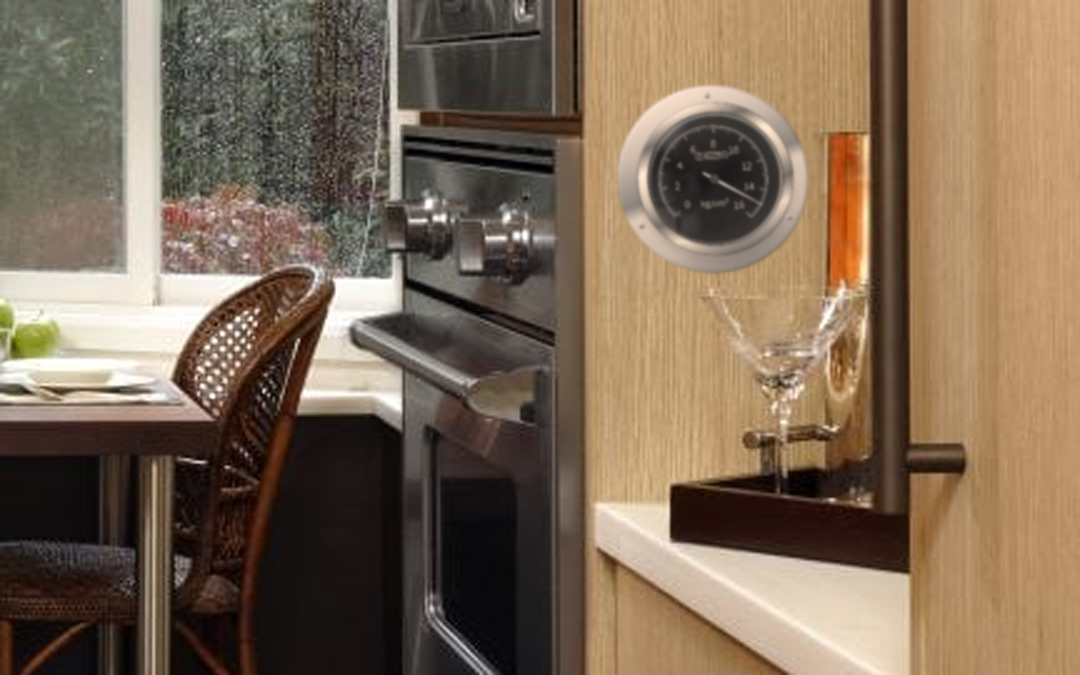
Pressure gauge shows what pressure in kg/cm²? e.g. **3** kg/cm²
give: **15** kg/cm²
